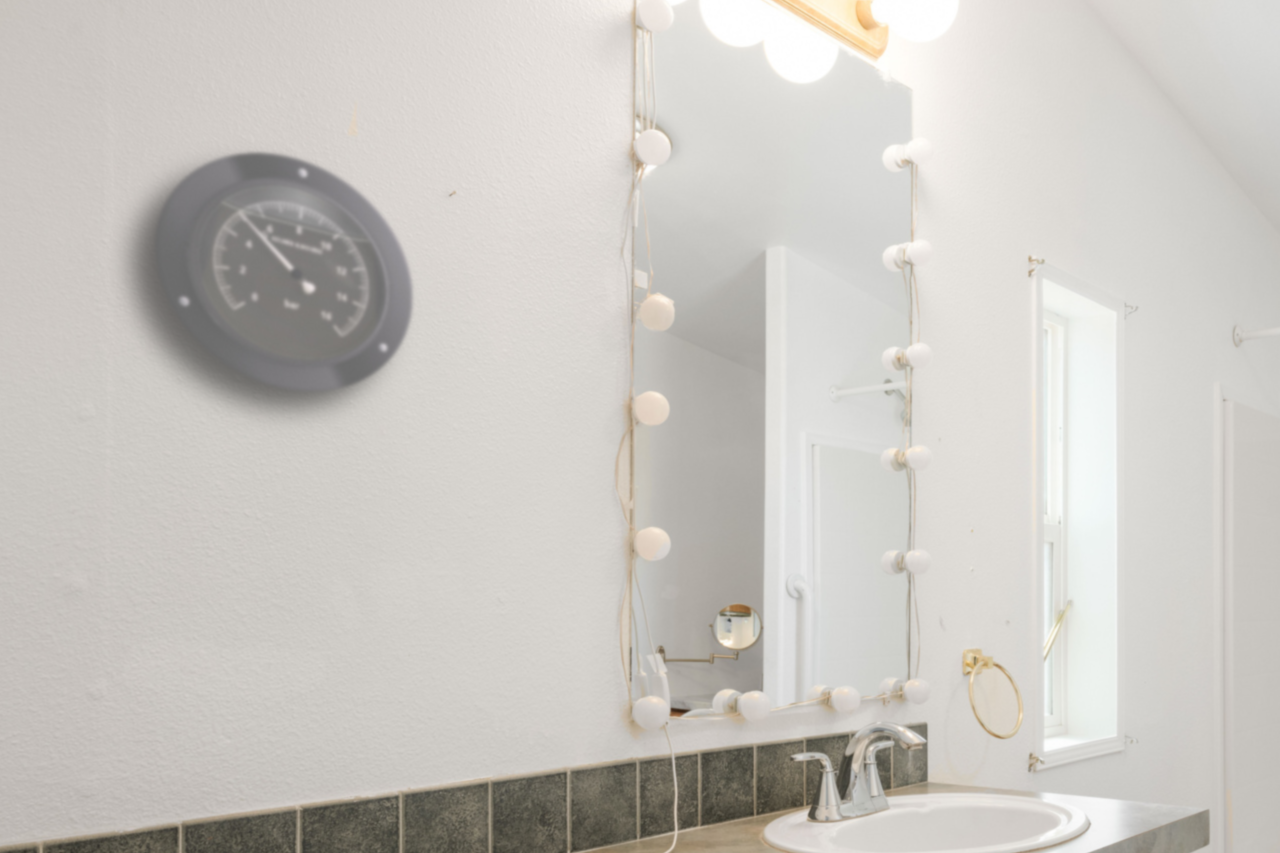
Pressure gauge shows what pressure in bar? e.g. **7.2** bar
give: **5** bar
